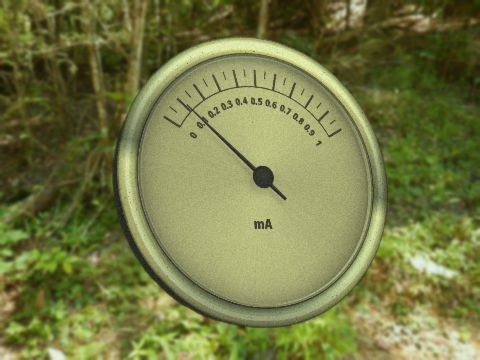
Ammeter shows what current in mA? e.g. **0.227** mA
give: **0.1** mA
